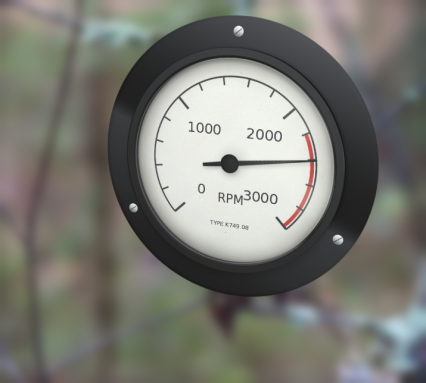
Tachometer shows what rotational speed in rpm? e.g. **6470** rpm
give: **2400** rpm
